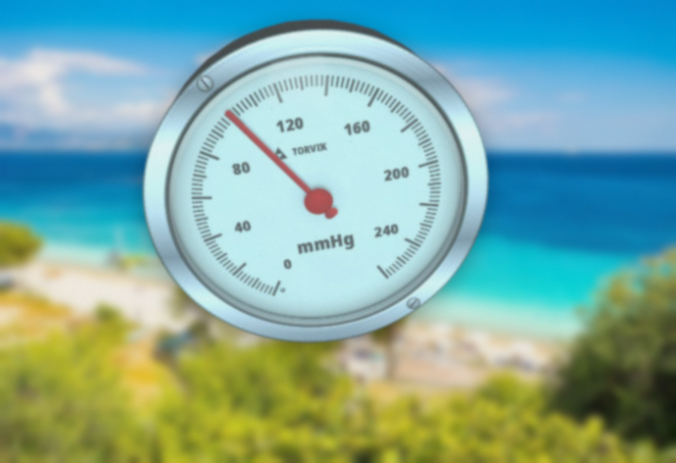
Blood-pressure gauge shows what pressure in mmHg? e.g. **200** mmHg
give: **100** mmHg
